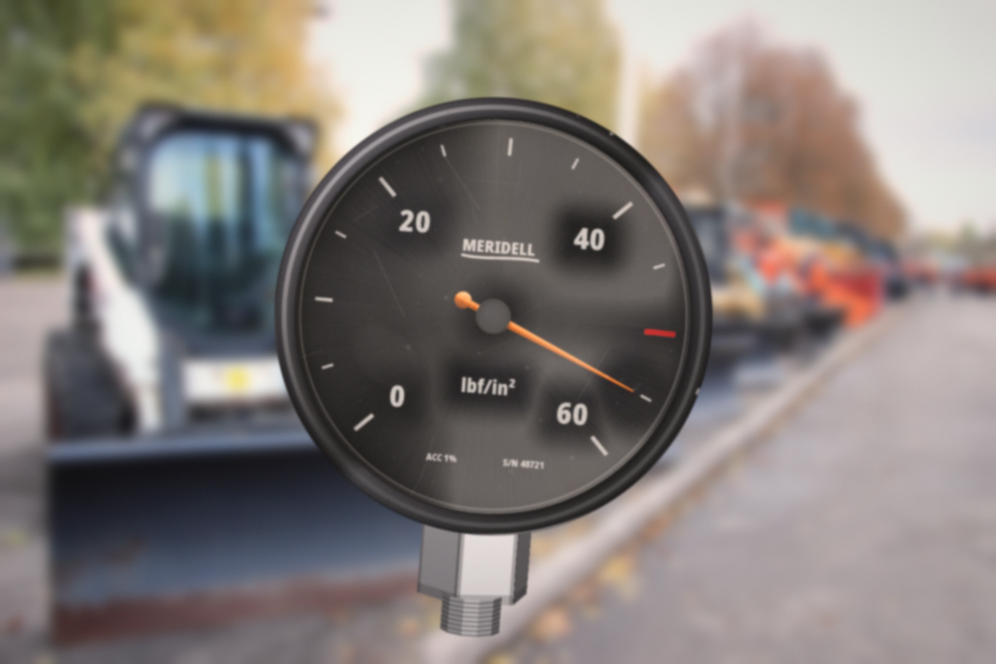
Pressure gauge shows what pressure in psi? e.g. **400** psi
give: **55** psi
